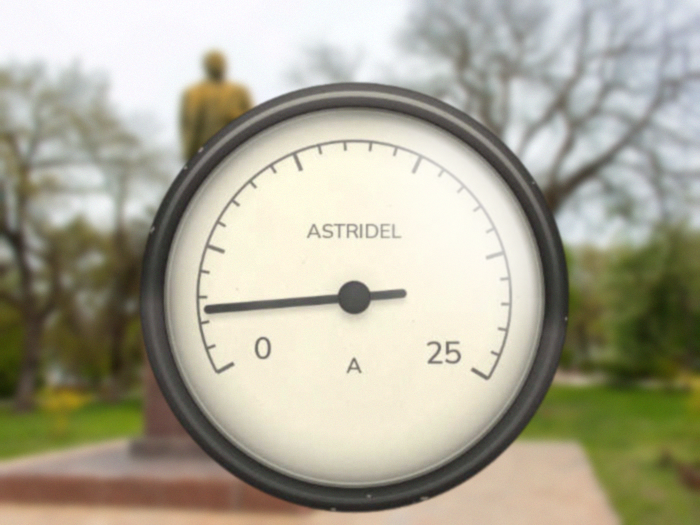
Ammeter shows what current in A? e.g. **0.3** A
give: **2.5** A
